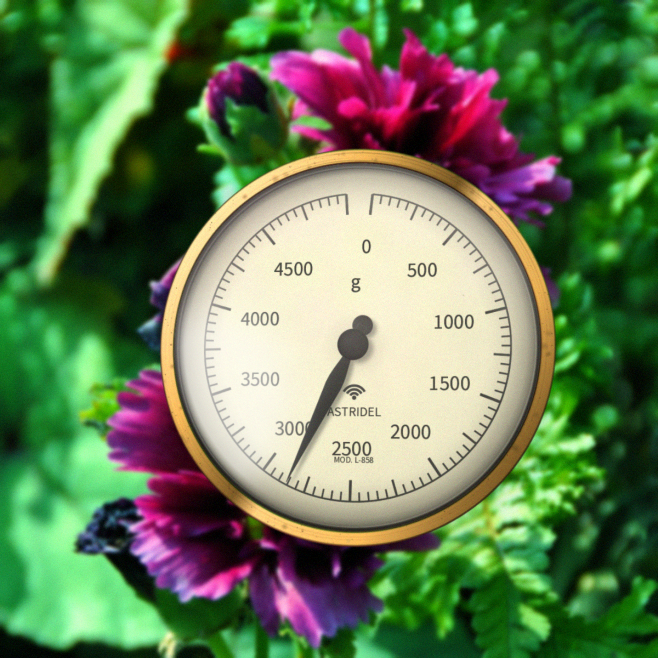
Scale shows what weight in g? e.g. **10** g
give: **2850** g
